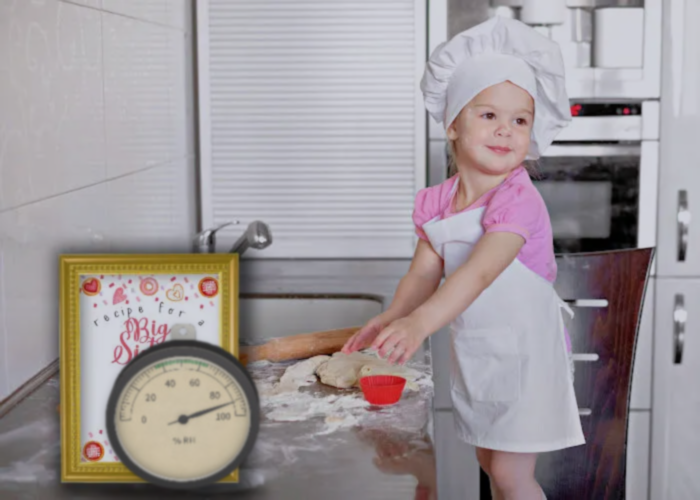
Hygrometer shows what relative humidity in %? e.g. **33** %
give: **90** %
